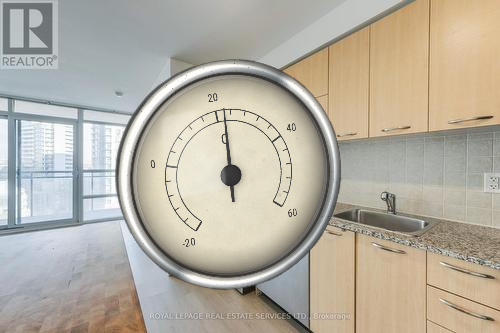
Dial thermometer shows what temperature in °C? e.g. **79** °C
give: **22** °C
